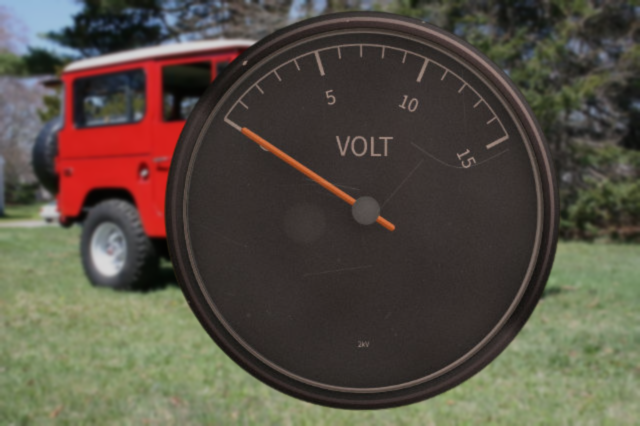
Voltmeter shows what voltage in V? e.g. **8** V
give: **0** V
